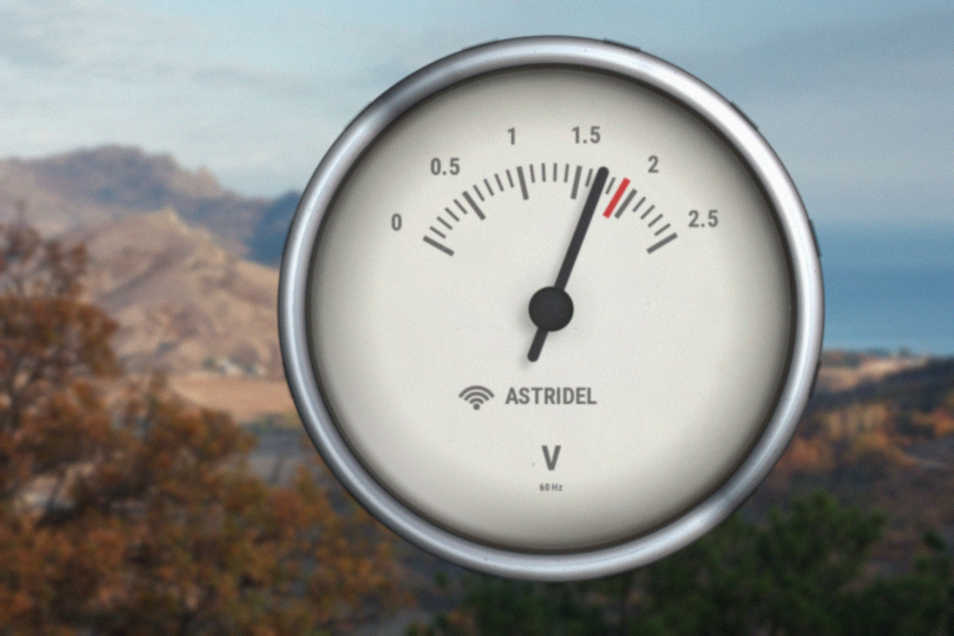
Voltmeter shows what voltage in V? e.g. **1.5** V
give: **1.7** V
